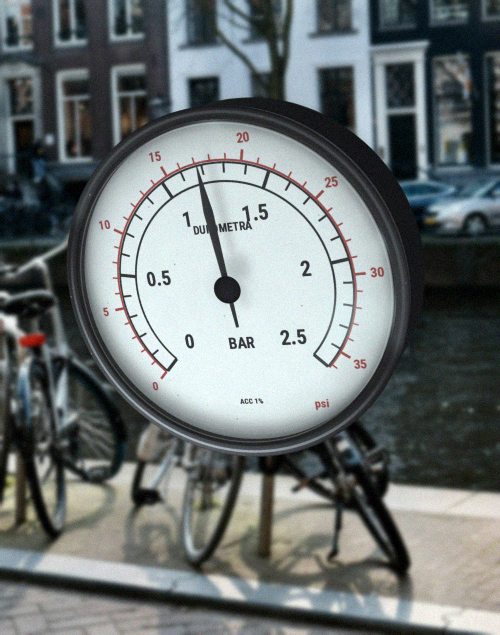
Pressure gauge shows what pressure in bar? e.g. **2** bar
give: **1.2** bar
